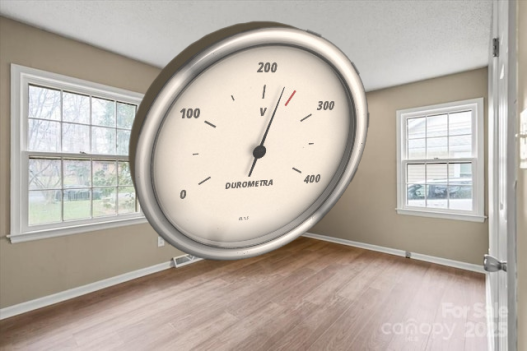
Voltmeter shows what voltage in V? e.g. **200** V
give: **225** V
